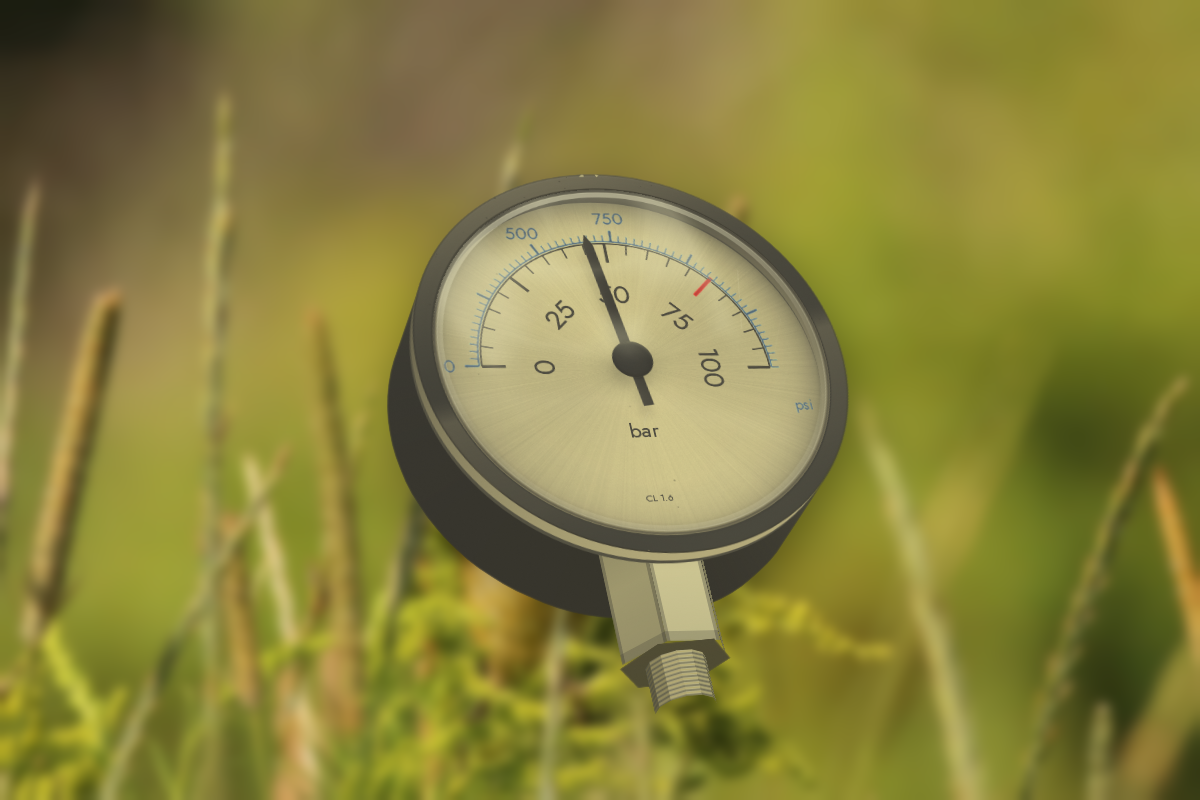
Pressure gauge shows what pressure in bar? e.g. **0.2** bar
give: **45** bar
